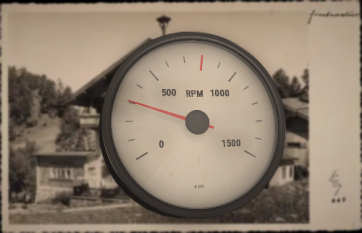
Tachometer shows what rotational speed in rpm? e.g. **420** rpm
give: **300** rpm
